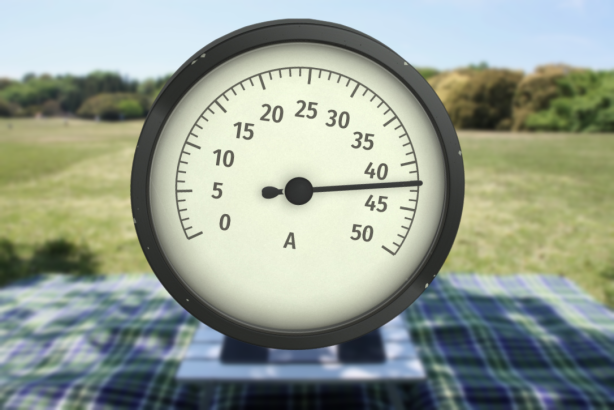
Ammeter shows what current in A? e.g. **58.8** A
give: **42** A
